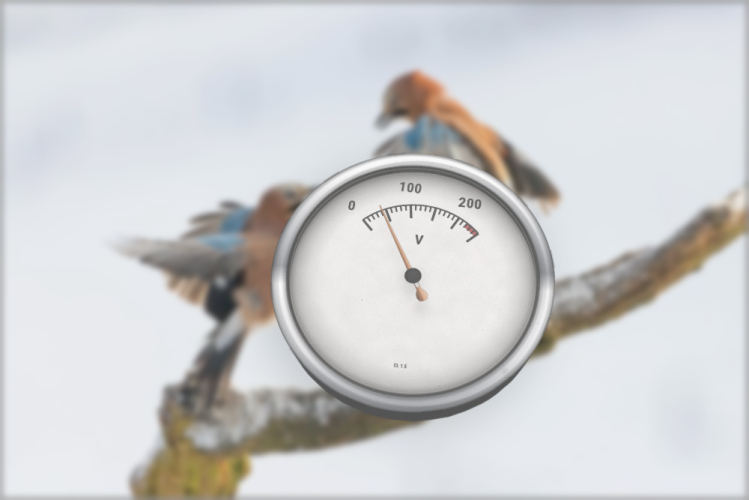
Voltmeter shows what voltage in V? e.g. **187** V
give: **40** V
